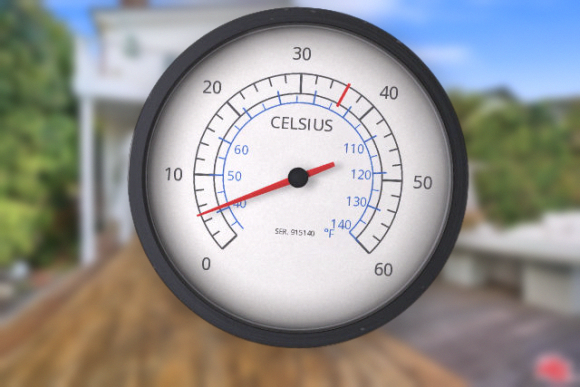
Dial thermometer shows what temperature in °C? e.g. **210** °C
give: **5** °C
